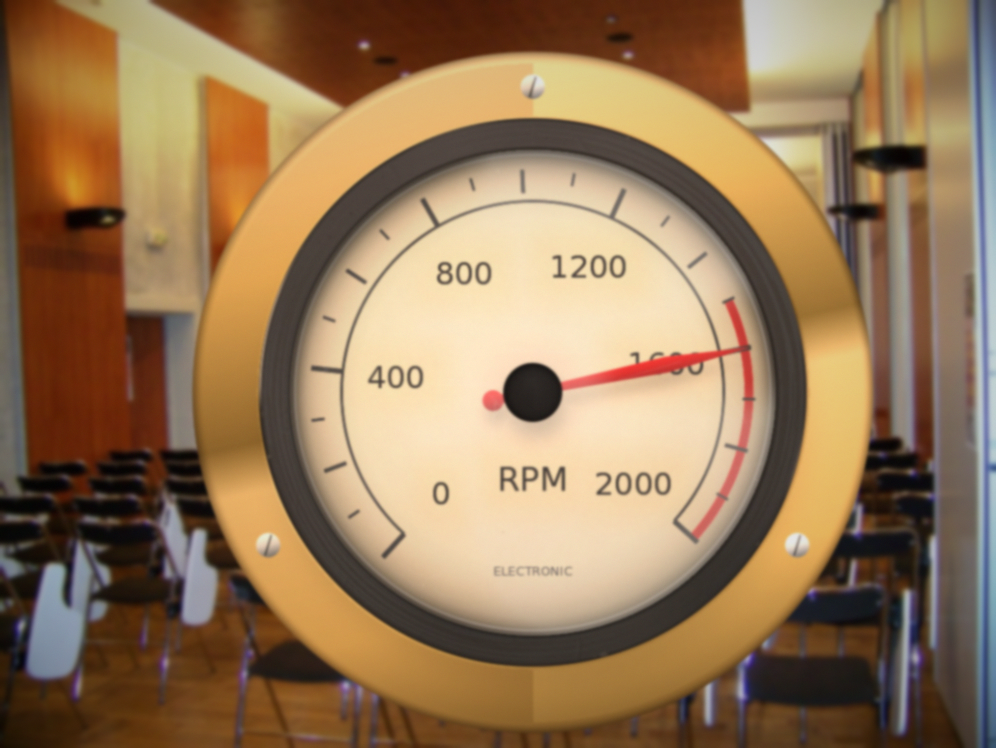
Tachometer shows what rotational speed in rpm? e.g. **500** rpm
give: **1600** rpm
